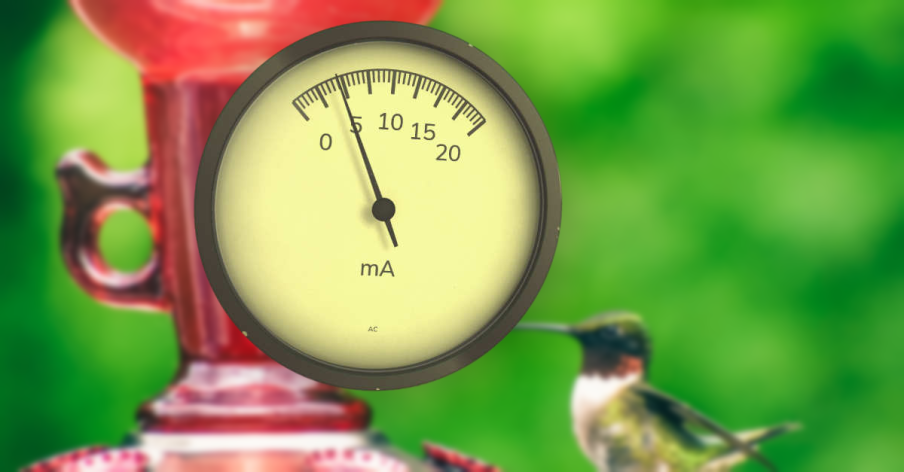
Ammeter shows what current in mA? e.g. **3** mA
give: **4.5** mA
